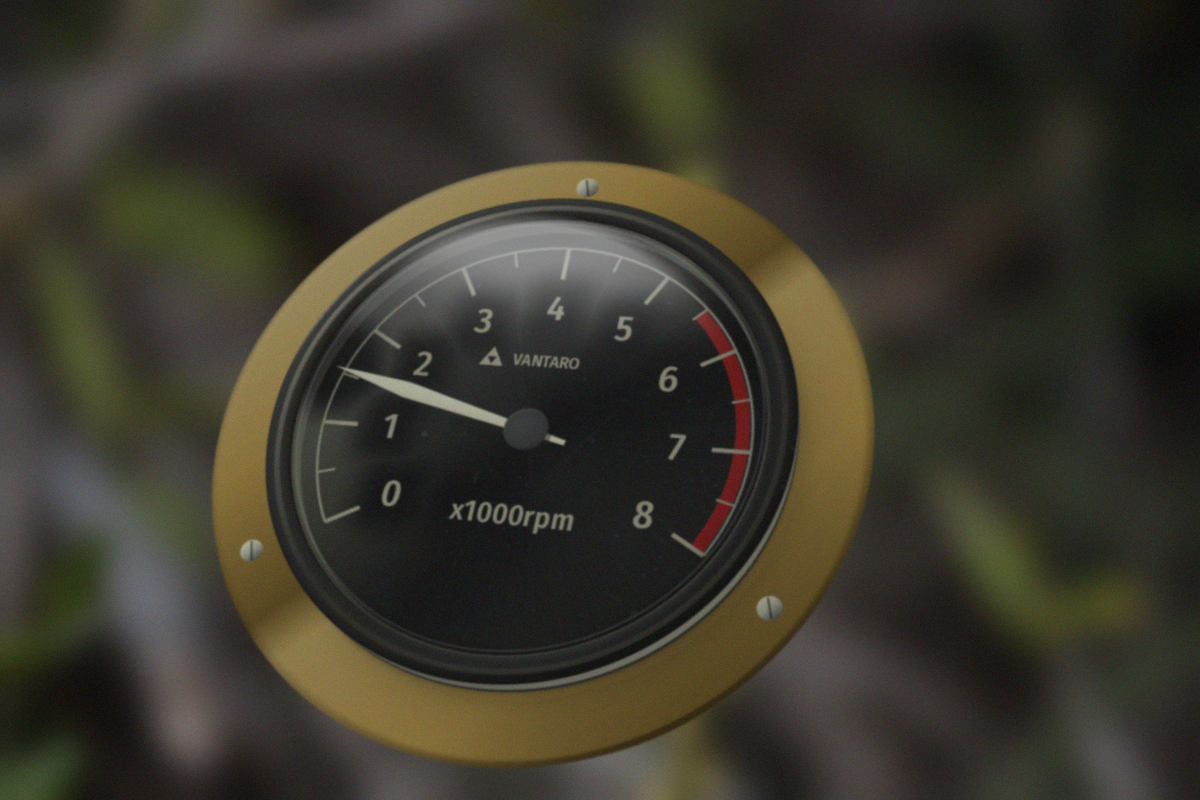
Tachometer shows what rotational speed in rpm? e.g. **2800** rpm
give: **1500** rpm
